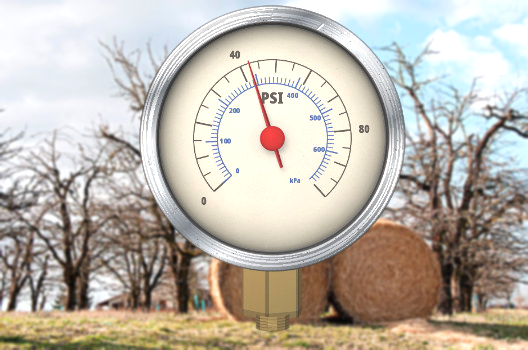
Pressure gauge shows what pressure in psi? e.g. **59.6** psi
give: **42.5** psi
